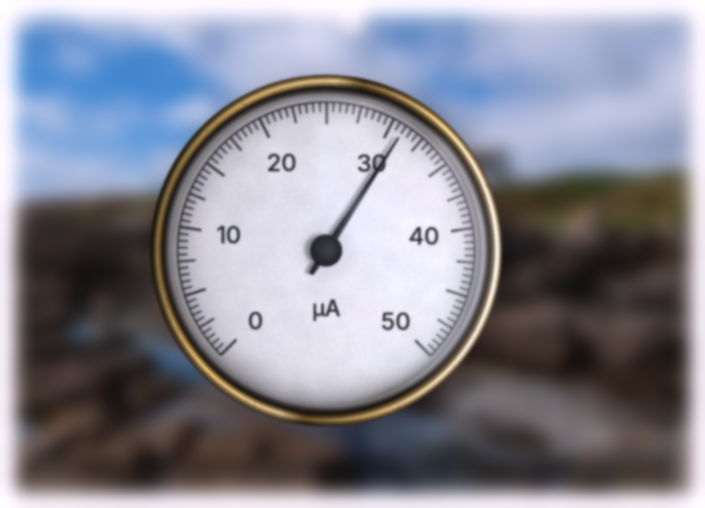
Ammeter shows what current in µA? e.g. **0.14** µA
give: **31** µA
